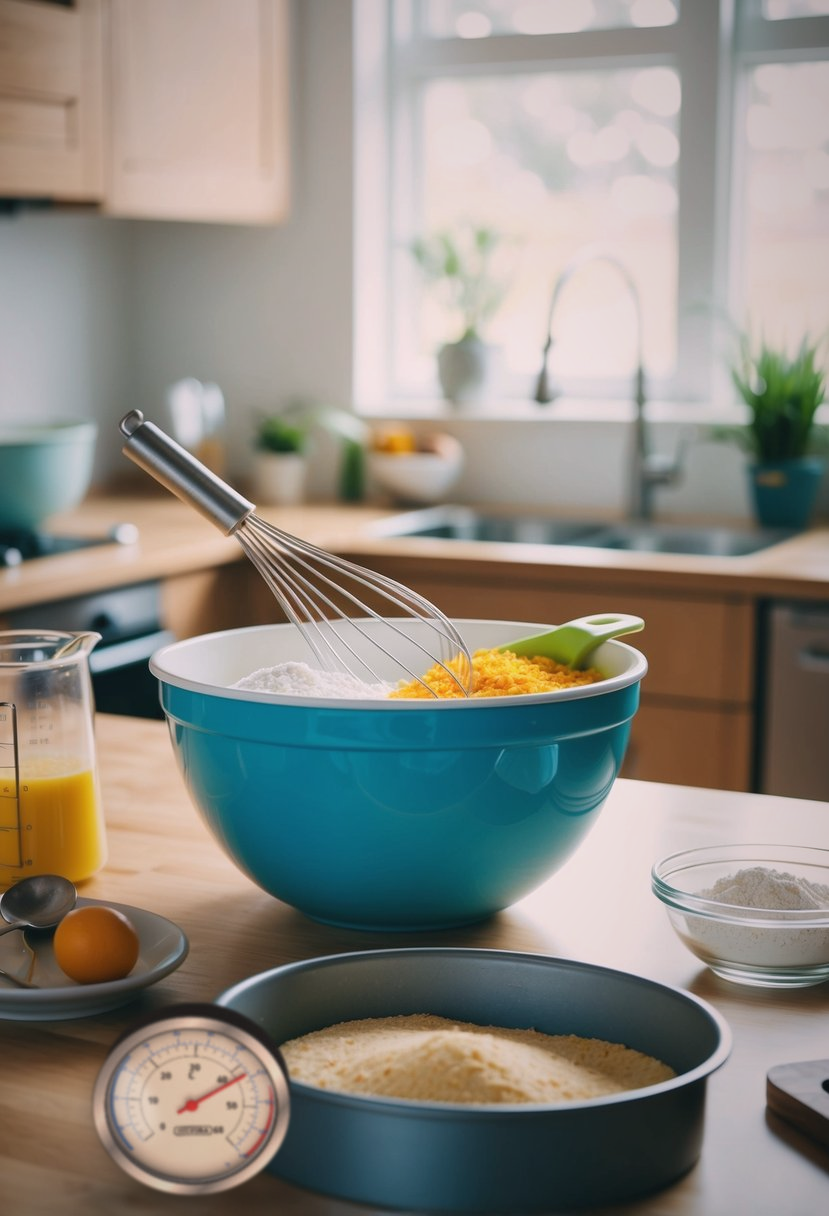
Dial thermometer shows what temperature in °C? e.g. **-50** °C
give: **42** °C
